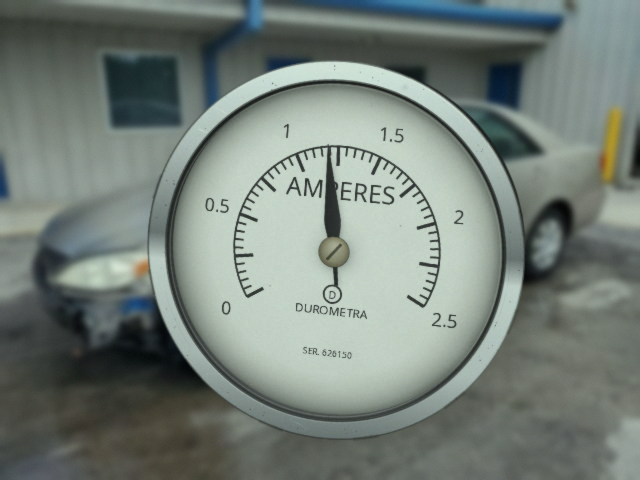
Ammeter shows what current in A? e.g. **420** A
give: **1.2** A
